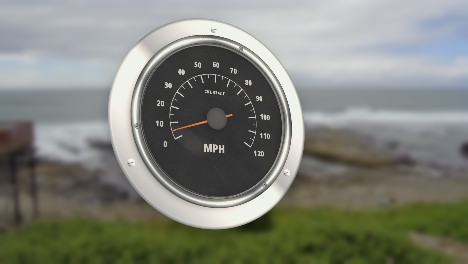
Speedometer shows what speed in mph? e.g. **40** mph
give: **5** mph
